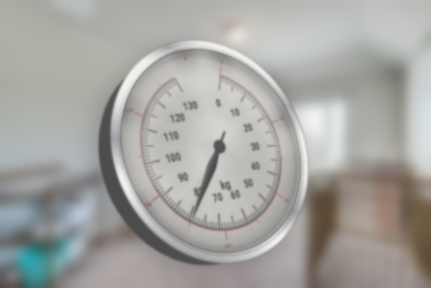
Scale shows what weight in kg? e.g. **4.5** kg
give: **80** kg
